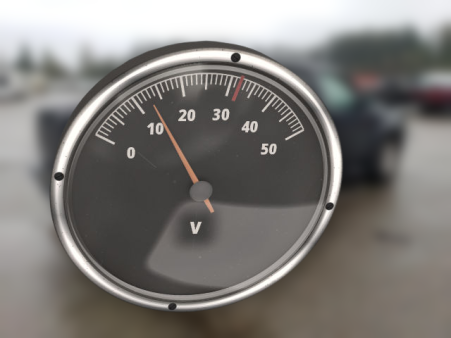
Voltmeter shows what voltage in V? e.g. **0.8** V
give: **13** V
